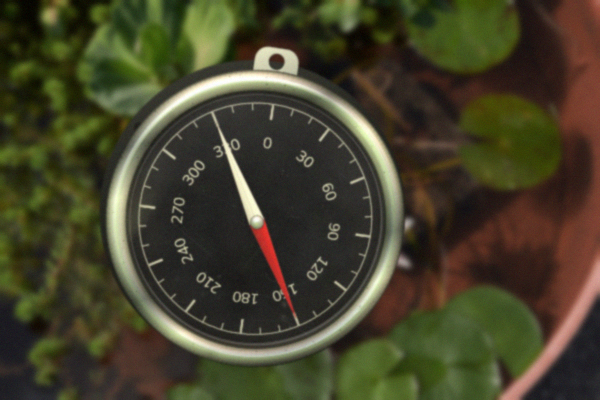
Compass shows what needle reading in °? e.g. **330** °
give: **150** °
